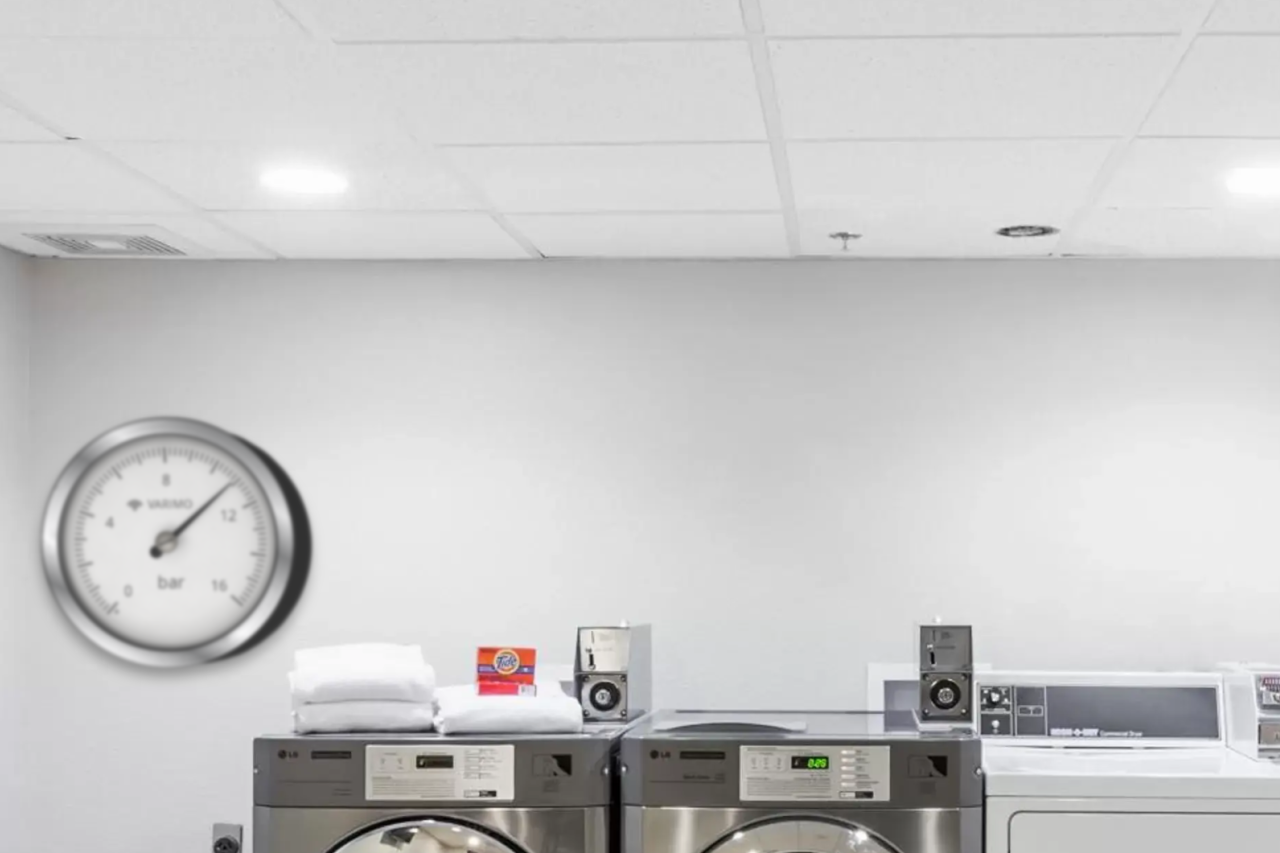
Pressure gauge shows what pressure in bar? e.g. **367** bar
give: **11** bar
